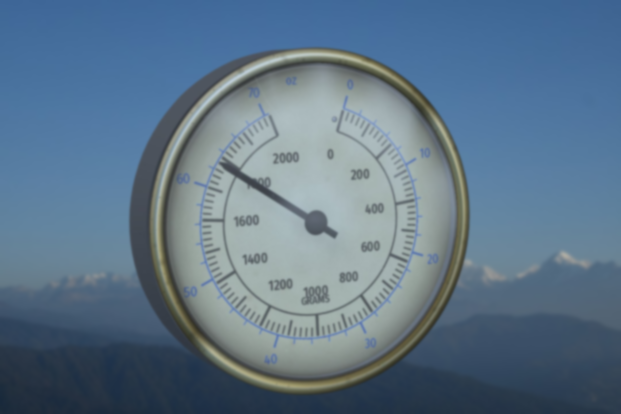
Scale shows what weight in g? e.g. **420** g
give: **1780** g
